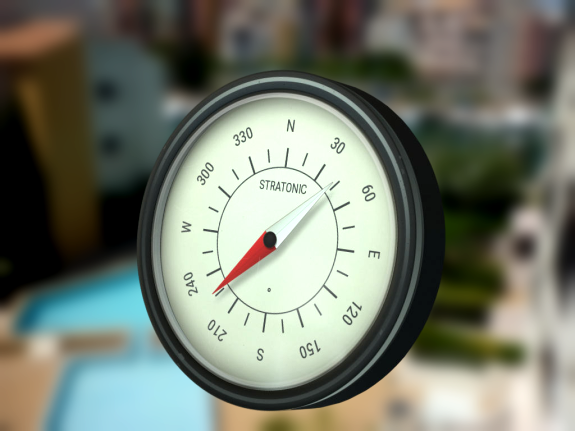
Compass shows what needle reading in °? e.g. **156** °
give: **225** °
